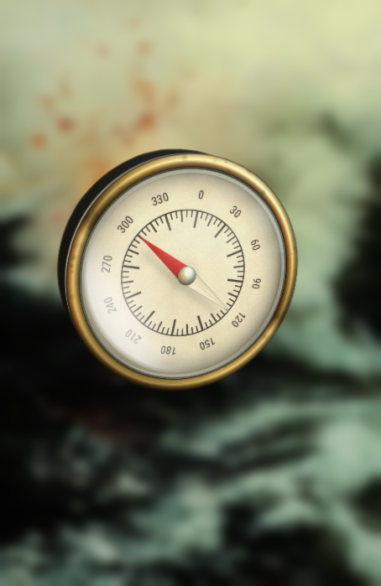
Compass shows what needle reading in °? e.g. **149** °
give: **300** °
